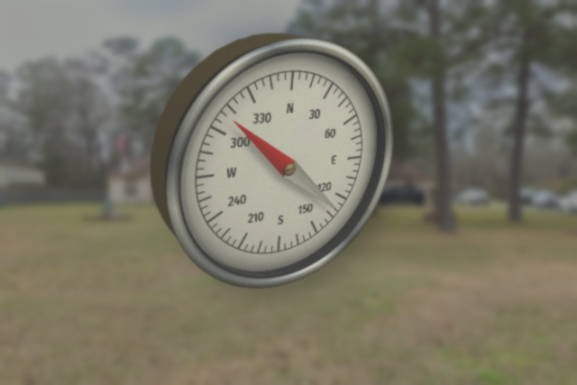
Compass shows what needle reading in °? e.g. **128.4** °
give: **310** °
